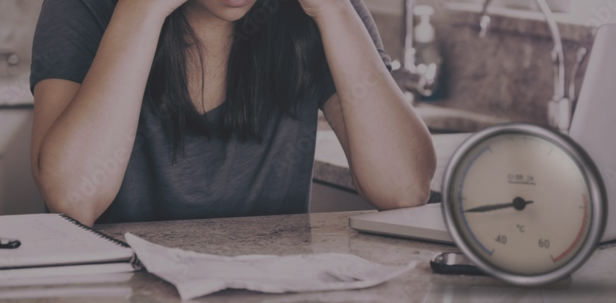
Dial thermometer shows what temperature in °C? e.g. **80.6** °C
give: **-24** °C
